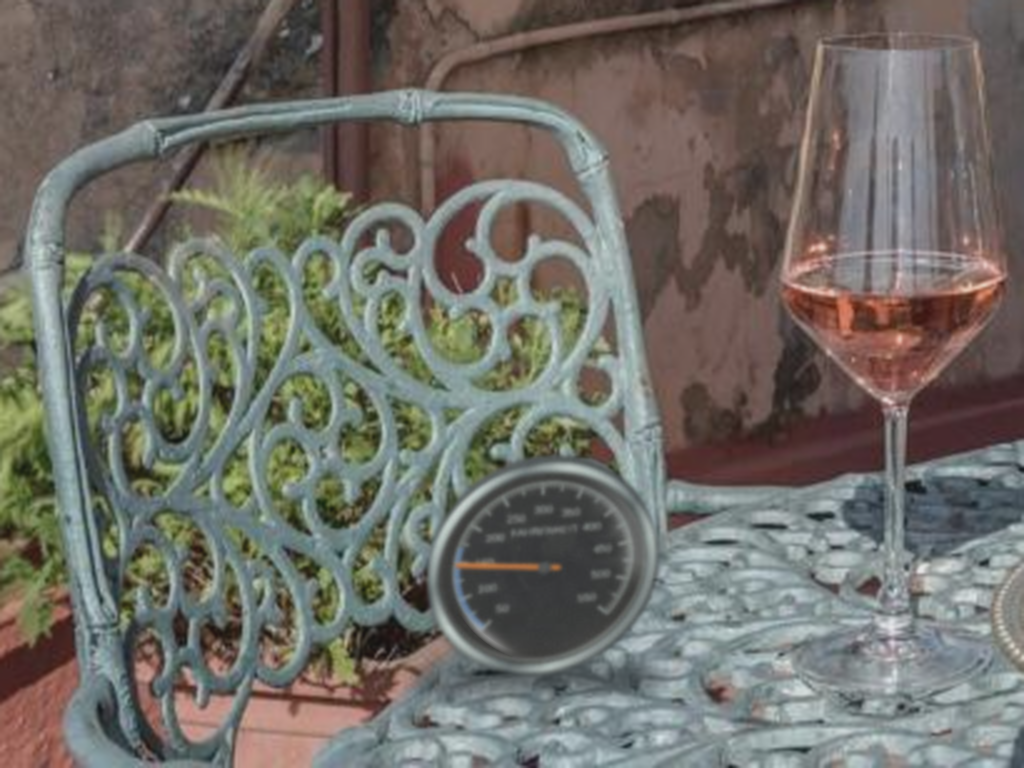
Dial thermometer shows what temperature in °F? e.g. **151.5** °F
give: **150** °F
